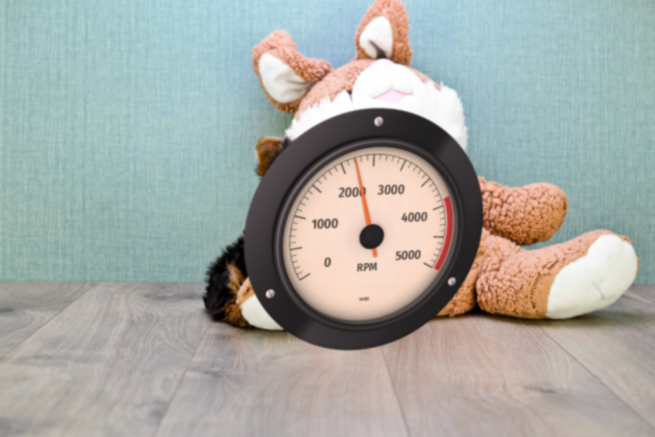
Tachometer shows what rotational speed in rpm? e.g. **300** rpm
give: **2200** rpm
